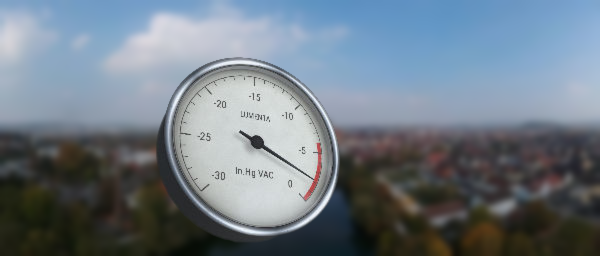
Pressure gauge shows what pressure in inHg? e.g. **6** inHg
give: **-2** inHg
